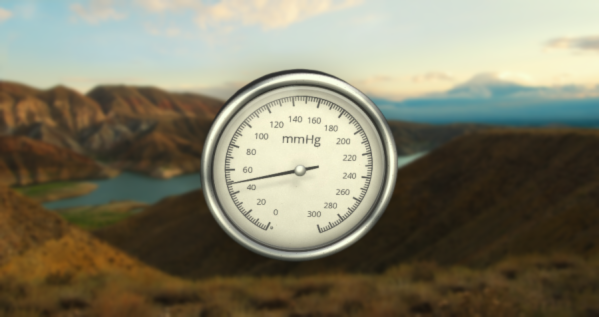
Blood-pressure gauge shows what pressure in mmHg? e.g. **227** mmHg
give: **50** mmHg
